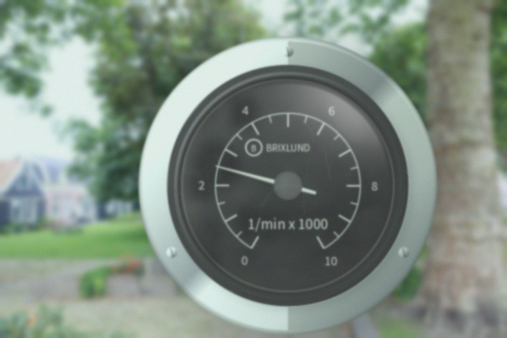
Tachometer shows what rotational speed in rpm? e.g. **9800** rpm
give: **2500** rpm
